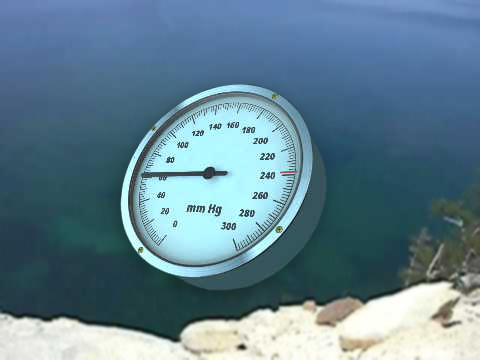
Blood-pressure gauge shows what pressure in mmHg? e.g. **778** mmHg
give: **60** mmHg
